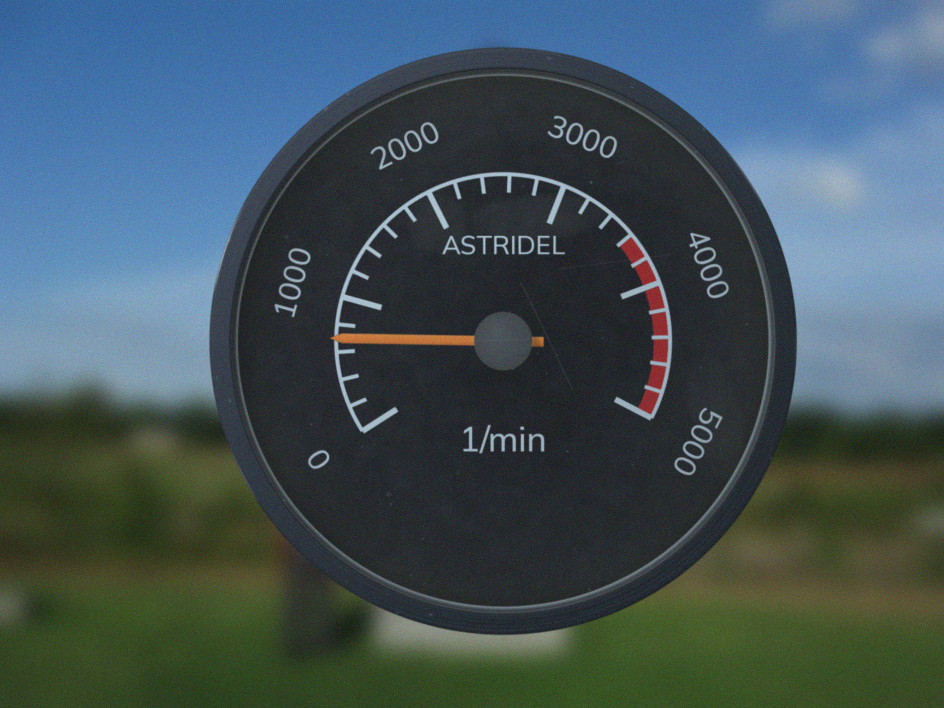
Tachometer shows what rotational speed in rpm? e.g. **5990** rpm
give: **700** rpm
